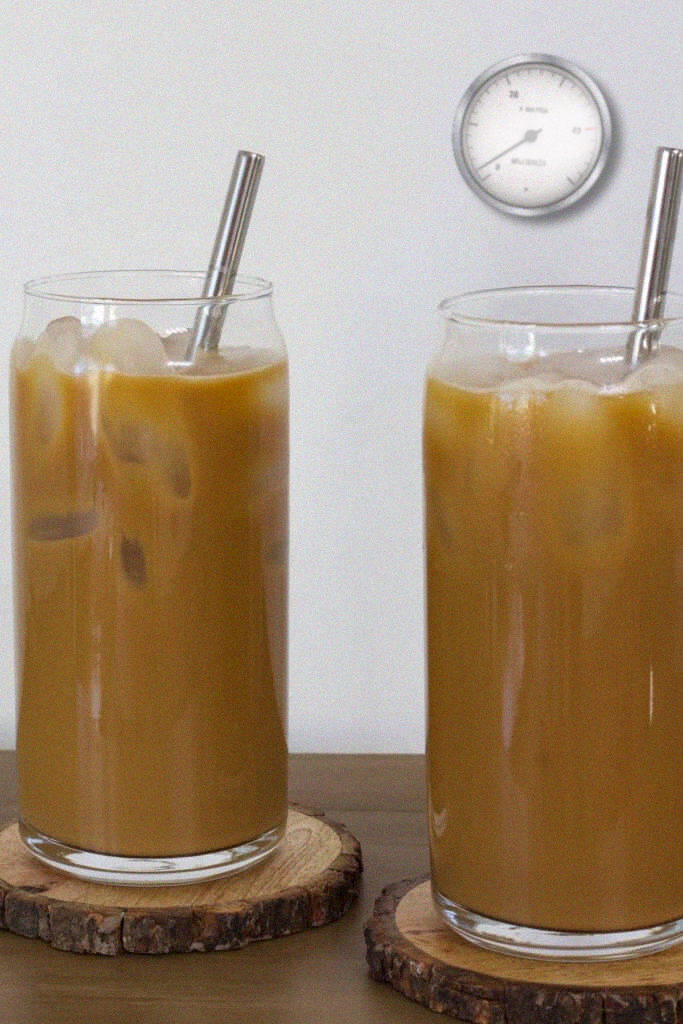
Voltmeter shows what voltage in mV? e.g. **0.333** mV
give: **2** mV
